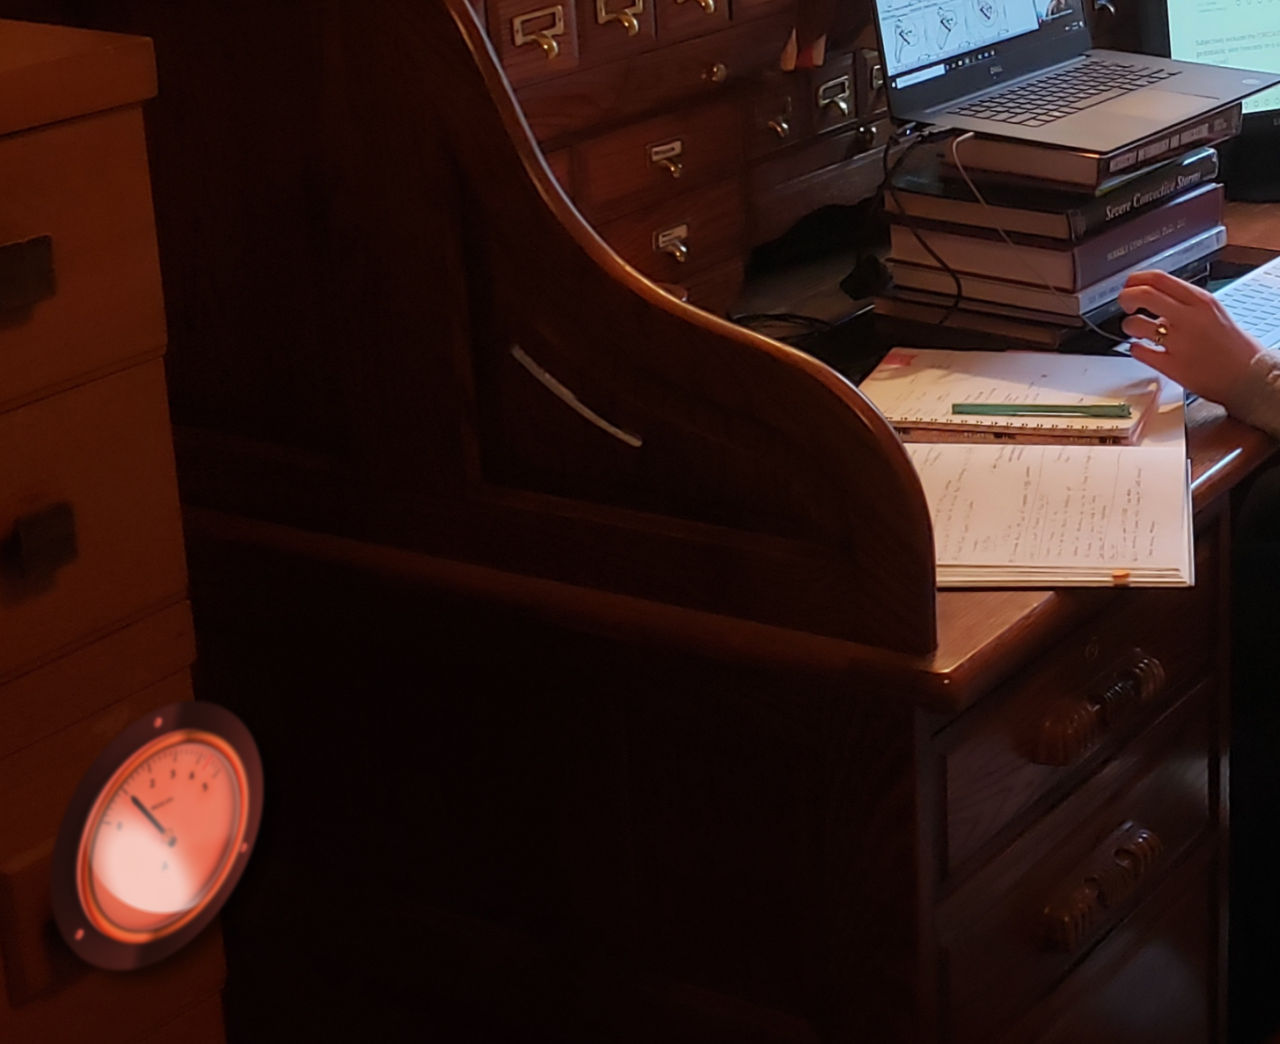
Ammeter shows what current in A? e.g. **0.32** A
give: **1** A
